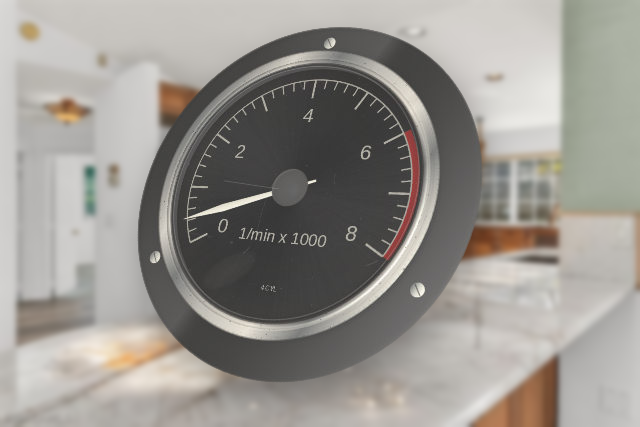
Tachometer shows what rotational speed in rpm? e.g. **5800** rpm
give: **400** rpm
